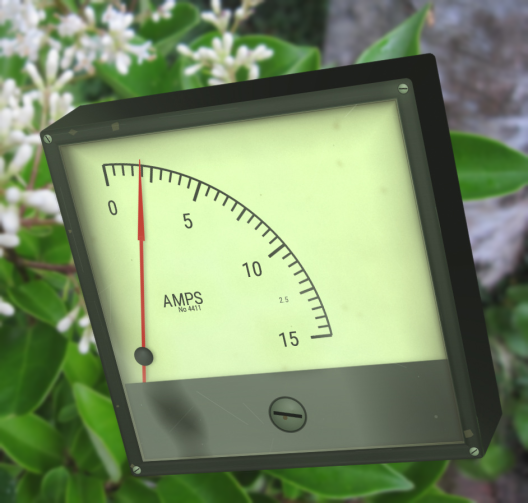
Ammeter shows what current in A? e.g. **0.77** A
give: **2** A
